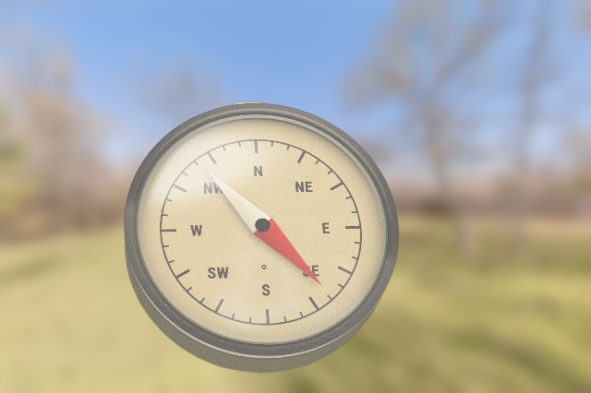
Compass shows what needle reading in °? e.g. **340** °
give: **140** °
